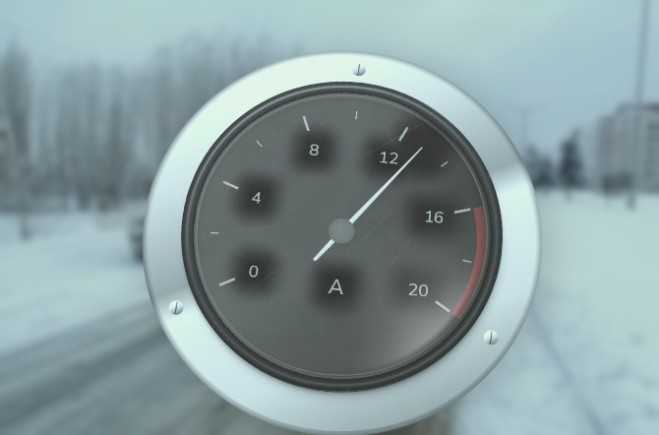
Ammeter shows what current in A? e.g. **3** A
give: **13** A
